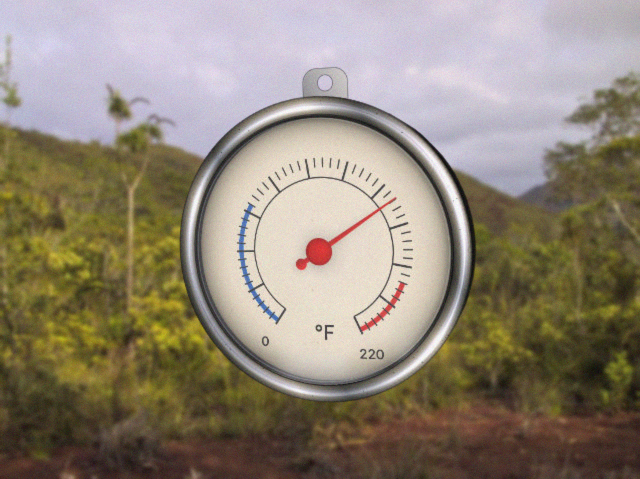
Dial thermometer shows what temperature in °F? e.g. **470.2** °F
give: **148** °F
